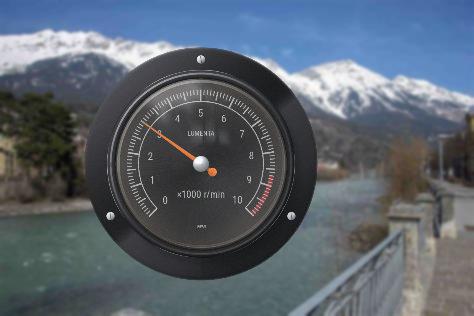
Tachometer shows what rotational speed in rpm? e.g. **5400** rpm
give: **3000** rpm
